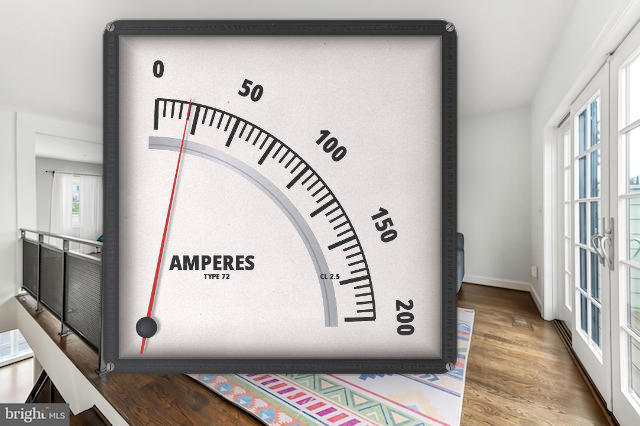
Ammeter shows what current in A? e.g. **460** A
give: **20** A
